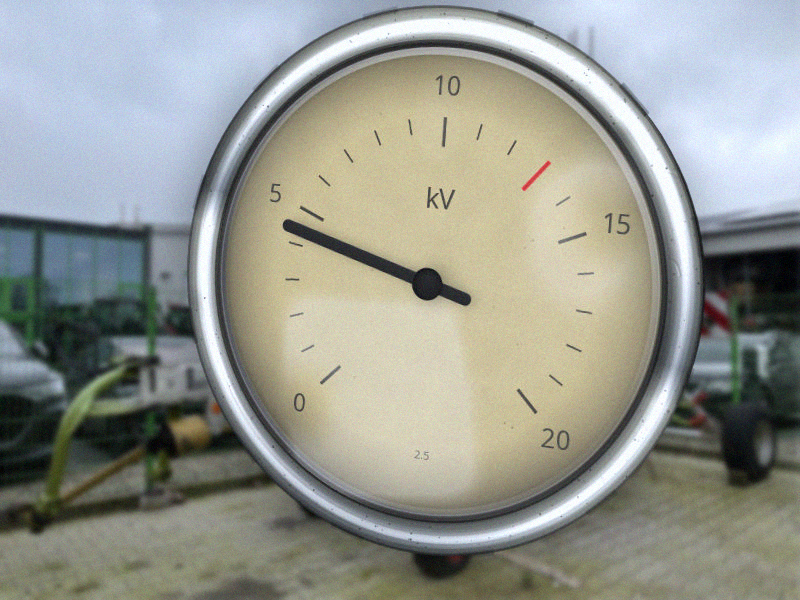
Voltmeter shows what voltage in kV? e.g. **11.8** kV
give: **4.5** kV
